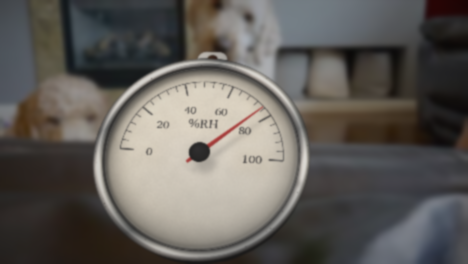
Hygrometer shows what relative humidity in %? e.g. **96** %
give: **76** %
